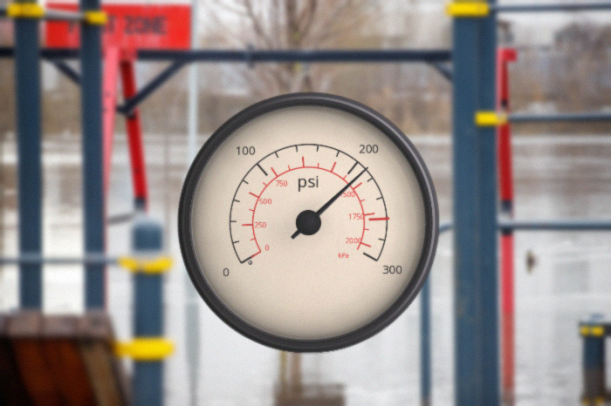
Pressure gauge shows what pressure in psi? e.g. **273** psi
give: **210** psi
